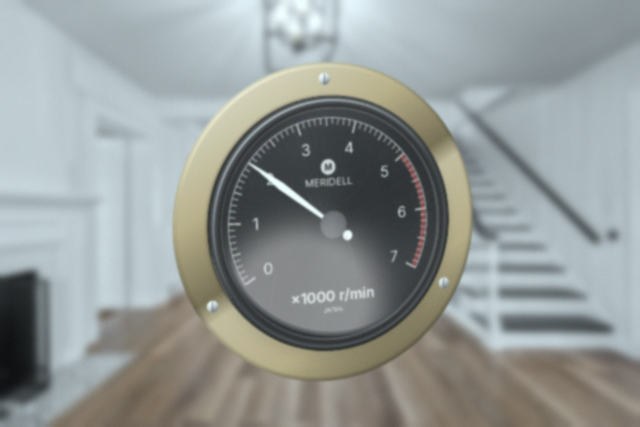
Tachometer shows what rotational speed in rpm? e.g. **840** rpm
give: **2000** rpm
